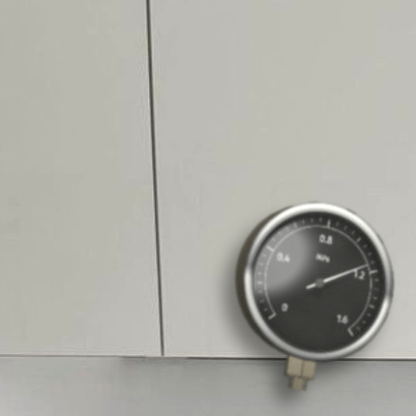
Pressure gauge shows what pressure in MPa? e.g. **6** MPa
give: **1.15** MPa
